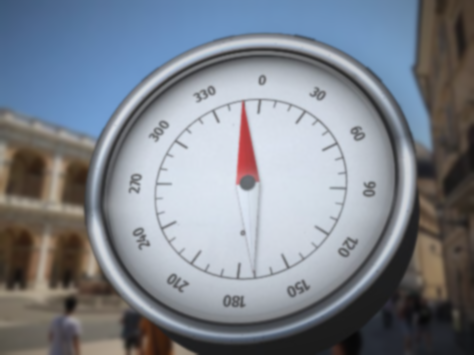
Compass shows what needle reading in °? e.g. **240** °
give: **350** °
